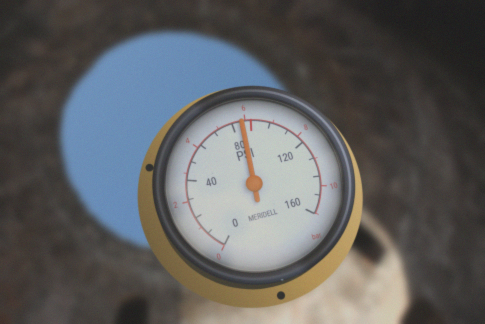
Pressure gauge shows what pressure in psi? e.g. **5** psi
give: **85** psi
